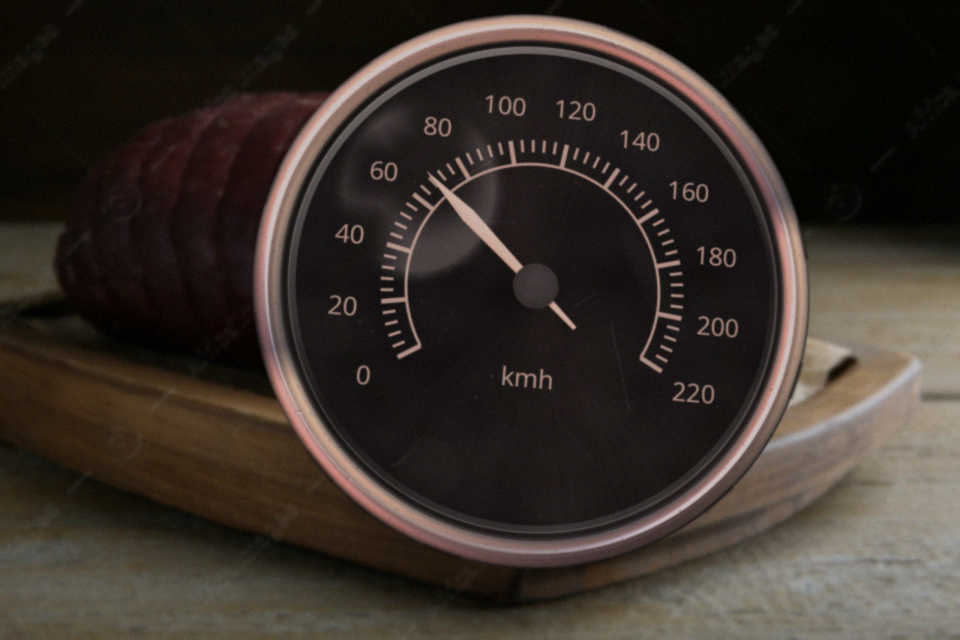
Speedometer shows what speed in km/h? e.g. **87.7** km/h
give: **68** km/h
